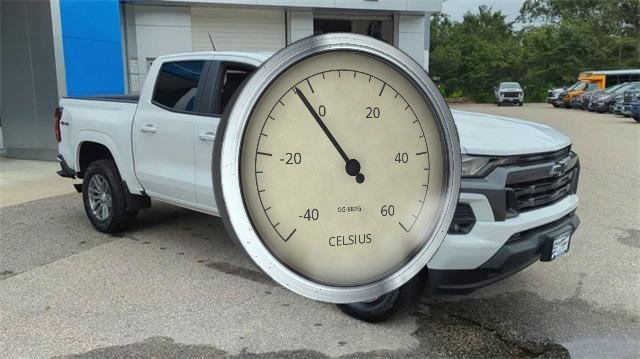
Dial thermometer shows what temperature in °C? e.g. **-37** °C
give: **-4** °C
